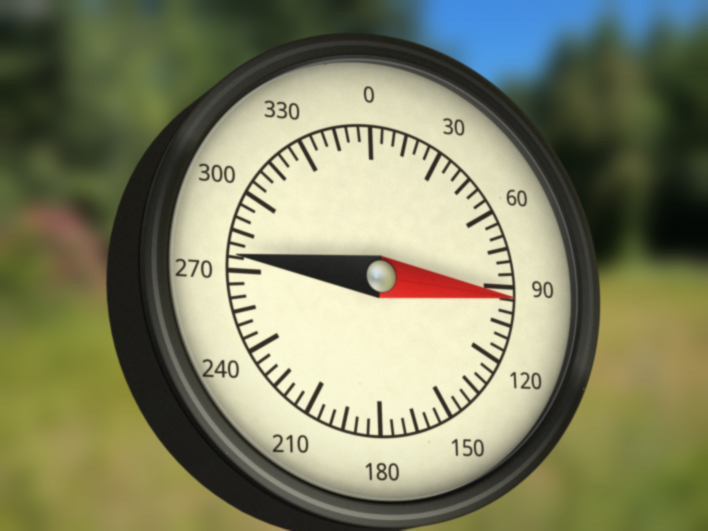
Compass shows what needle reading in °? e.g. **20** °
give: **95** °
